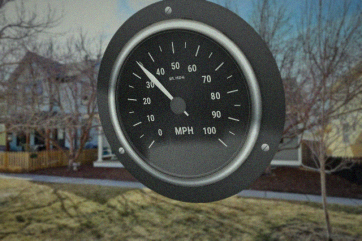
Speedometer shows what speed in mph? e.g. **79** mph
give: **35** mph
